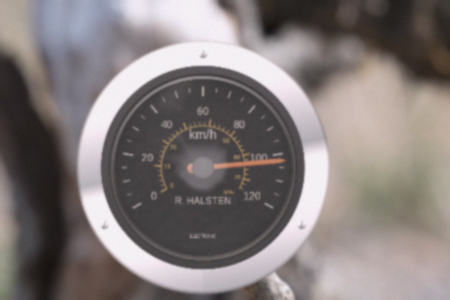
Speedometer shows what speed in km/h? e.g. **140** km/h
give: **102.5** km/h
